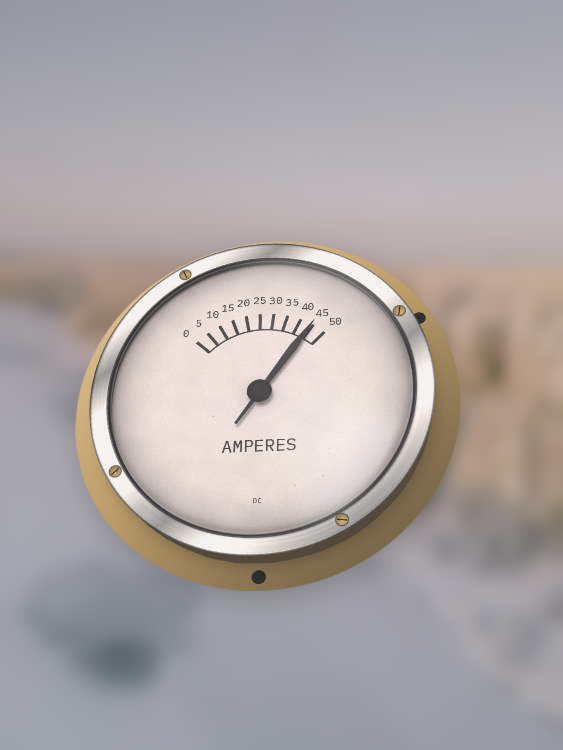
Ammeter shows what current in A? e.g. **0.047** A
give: **45** A
